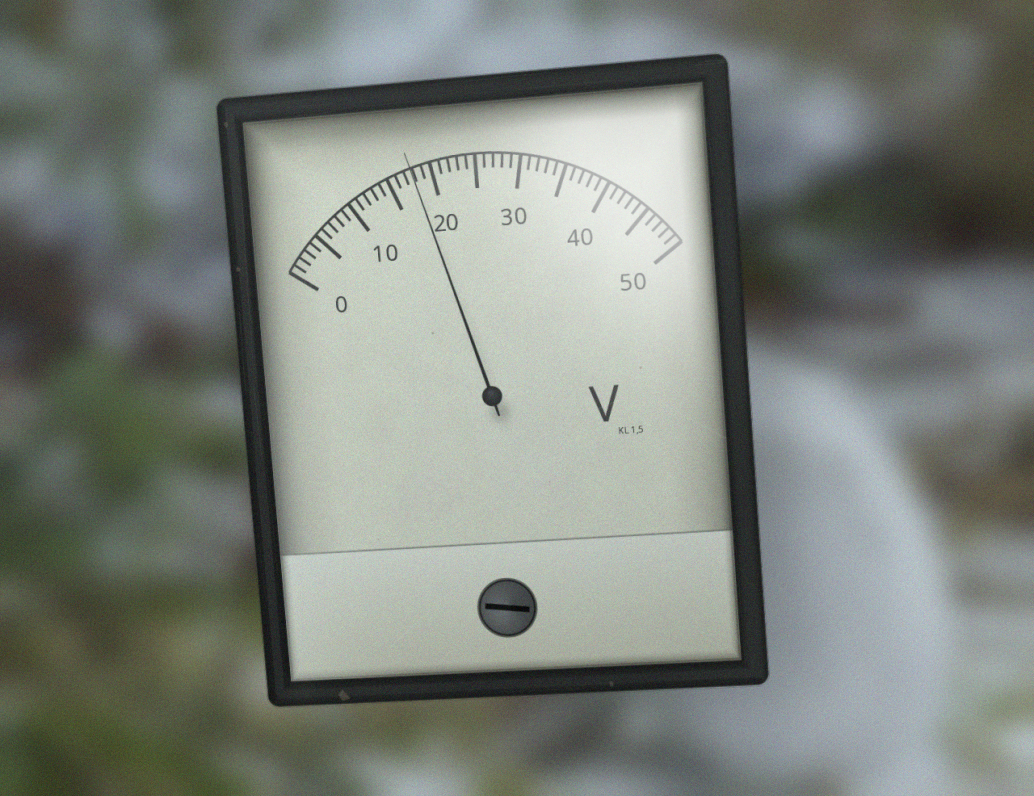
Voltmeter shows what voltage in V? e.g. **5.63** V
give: **18** V
